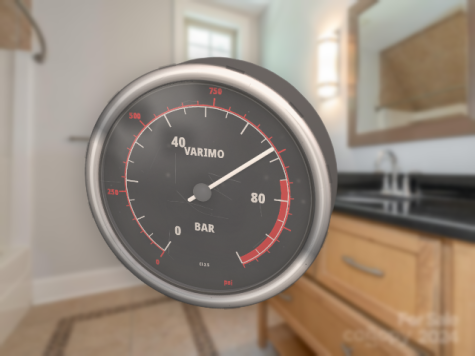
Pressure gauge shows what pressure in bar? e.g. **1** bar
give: **67.5** bar
